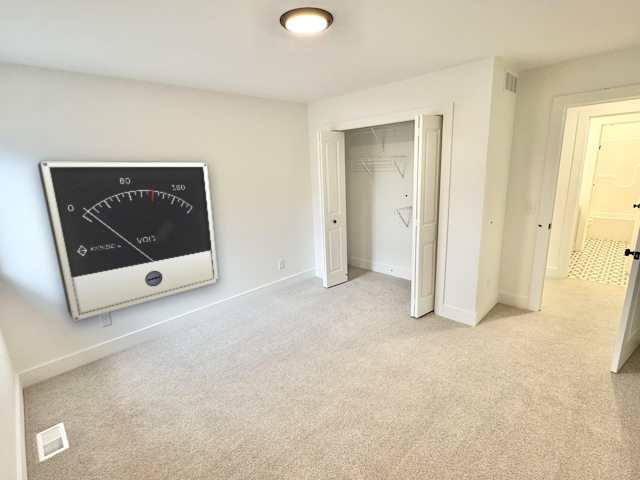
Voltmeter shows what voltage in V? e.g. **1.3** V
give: **10** V
